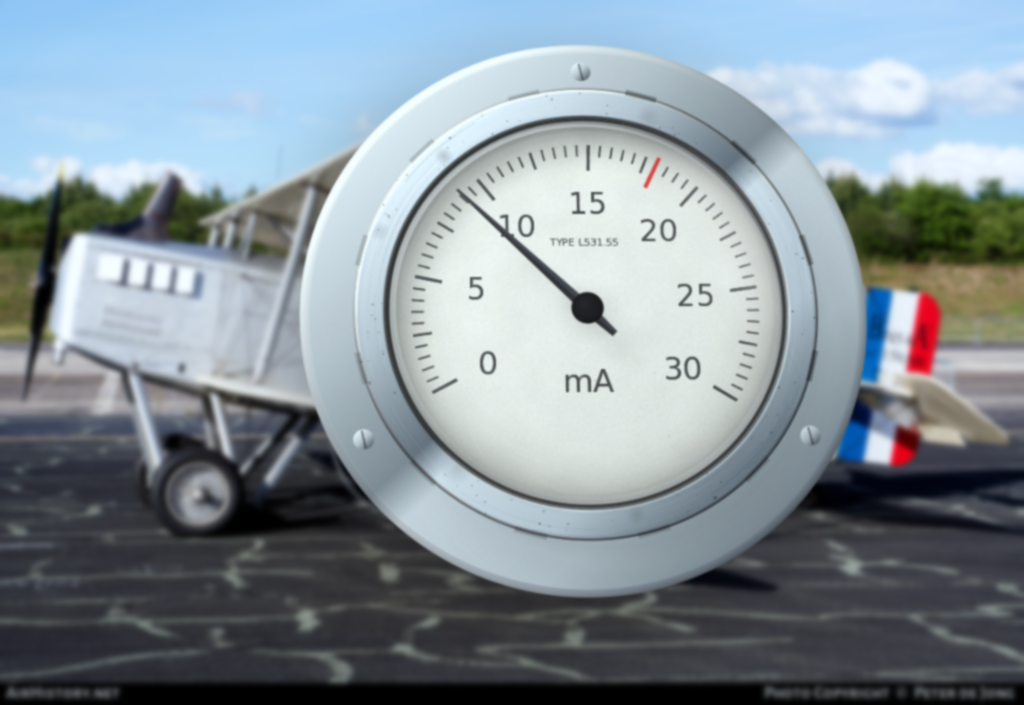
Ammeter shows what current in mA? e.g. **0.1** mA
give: **9** mA
